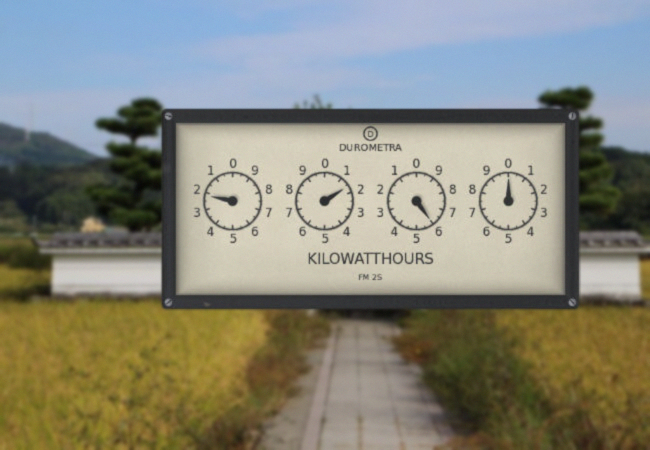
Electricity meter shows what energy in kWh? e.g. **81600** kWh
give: **2160** kWh
